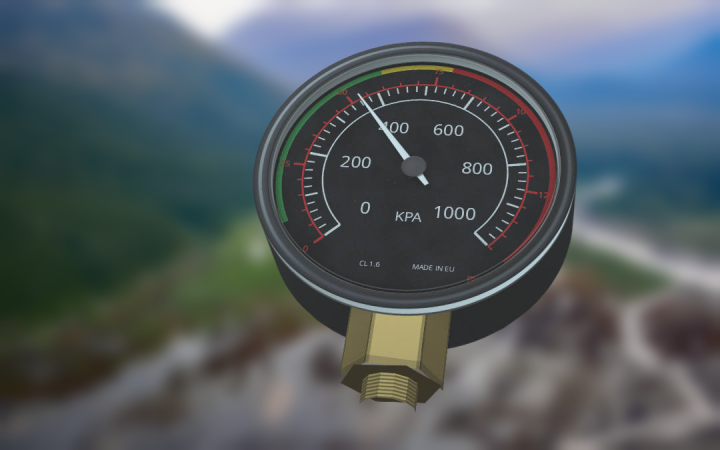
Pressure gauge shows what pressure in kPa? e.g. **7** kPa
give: **360** kPa
